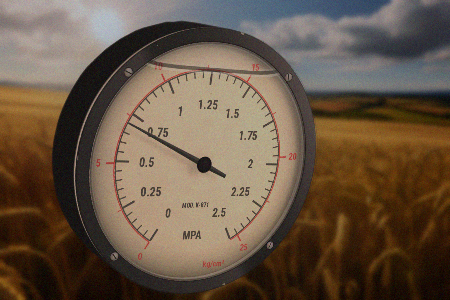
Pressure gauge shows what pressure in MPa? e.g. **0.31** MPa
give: **0.7** MPa
